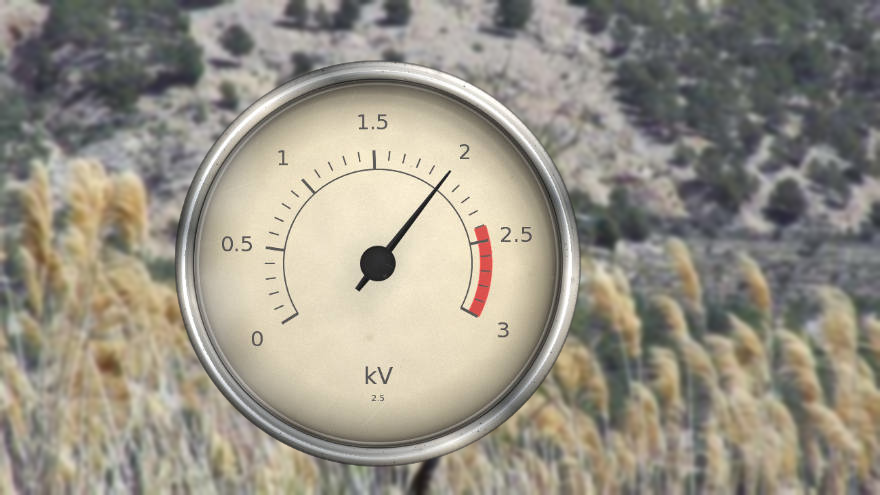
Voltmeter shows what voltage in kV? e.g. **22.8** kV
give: **2** kV
